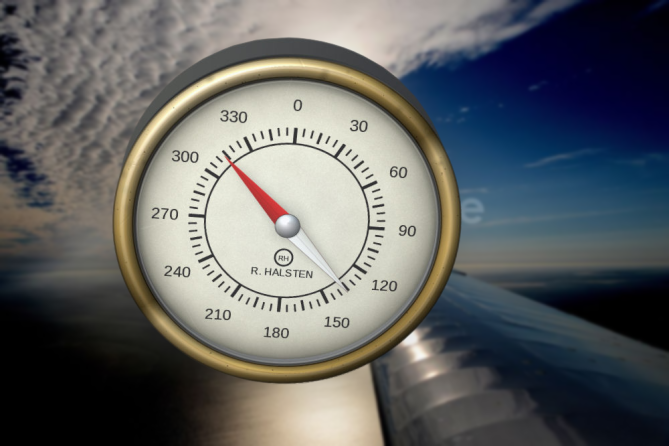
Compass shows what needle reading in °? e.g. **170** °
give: **315** °
